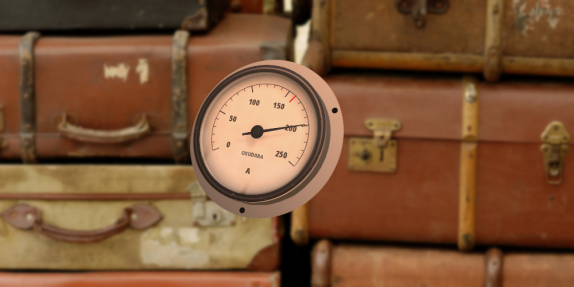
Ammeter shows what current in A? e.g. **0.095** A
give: **200** A
